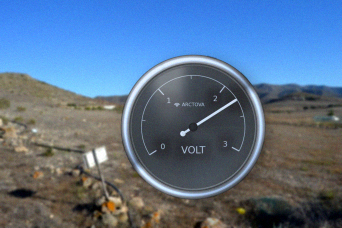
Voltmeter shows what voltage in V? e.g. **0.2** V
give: **2.25** V
